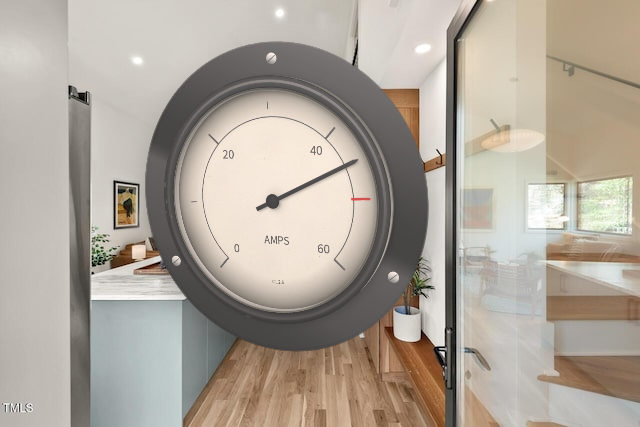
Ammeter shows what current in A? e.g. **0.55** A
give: **45** A
